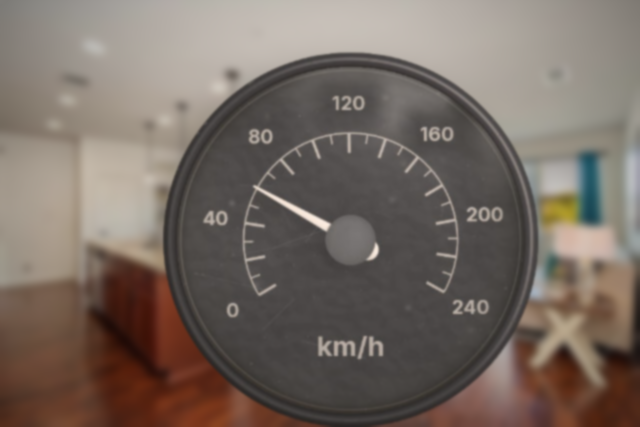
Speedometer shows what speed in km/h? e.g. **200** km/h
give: **60** km/h
